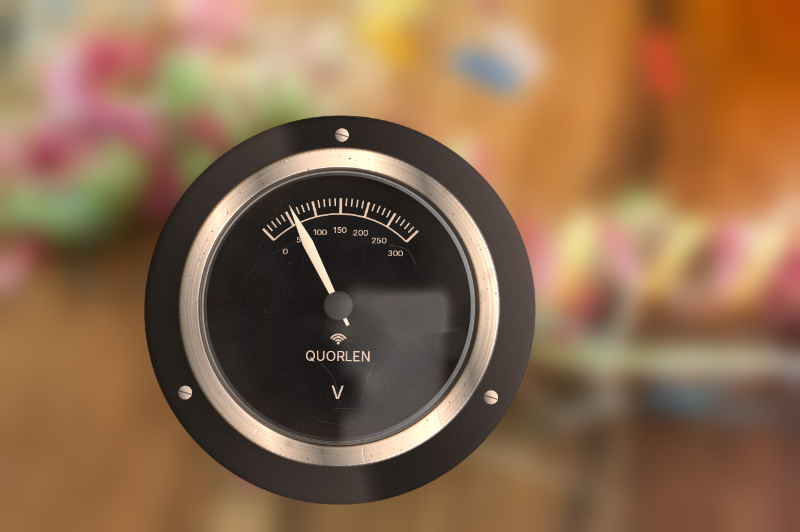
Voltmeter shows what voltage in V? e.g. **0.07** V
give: **60** V
